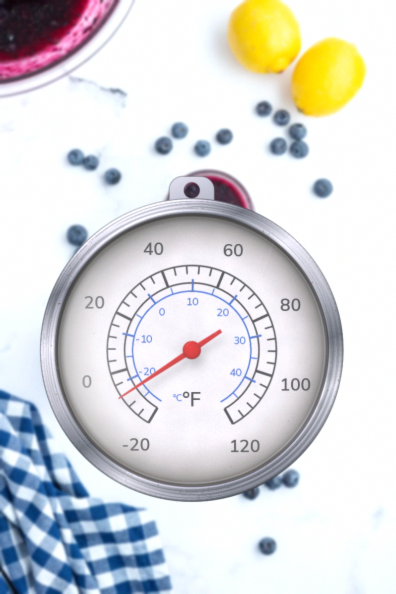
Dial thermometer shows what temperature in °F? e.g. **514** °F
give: **-8** °F
